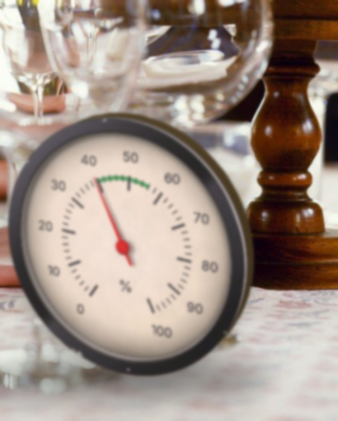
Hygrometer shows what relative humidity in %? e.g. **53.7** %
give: **40** %
